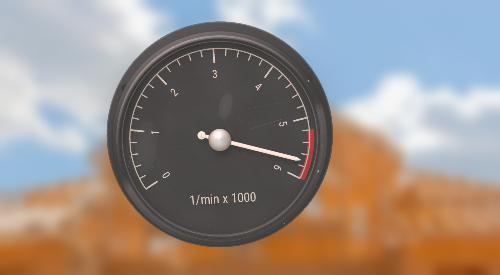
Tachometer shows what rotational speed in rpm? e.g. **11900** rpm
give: **5700** rpm
